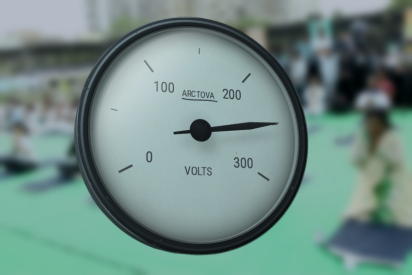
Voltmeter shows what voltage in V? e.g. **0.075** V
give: **250** V
